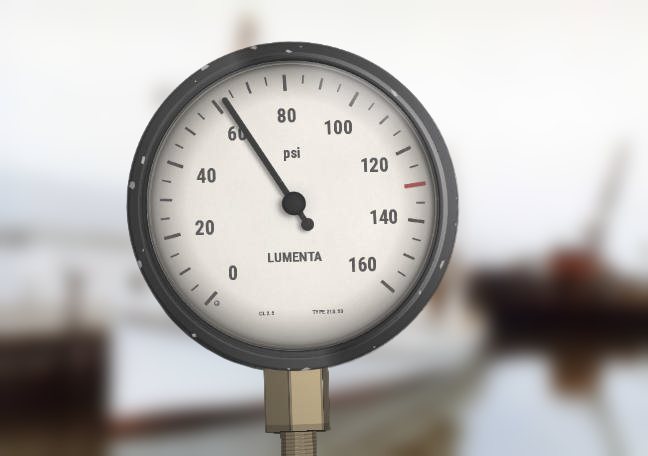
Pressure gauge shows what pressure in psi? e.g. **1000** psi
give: **62.5** psi
